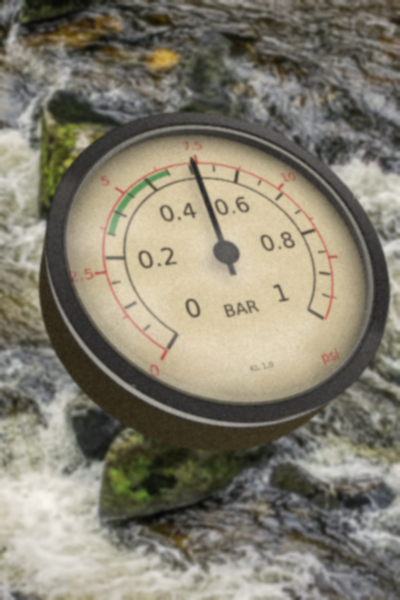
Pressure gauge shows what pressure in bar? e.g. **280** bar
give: **0.5** bar
